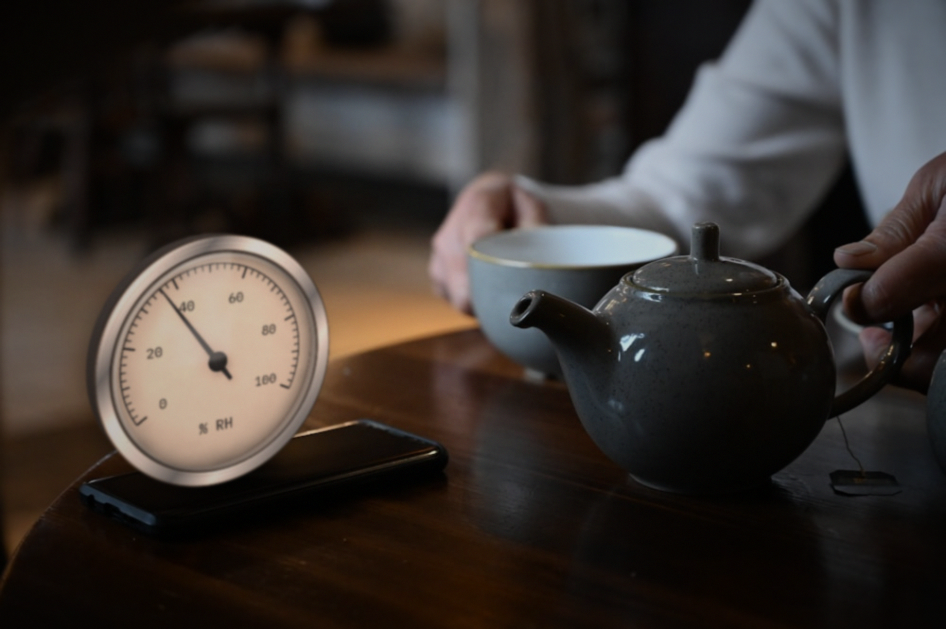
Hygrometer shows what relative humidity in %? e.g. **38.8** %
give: **36** %
